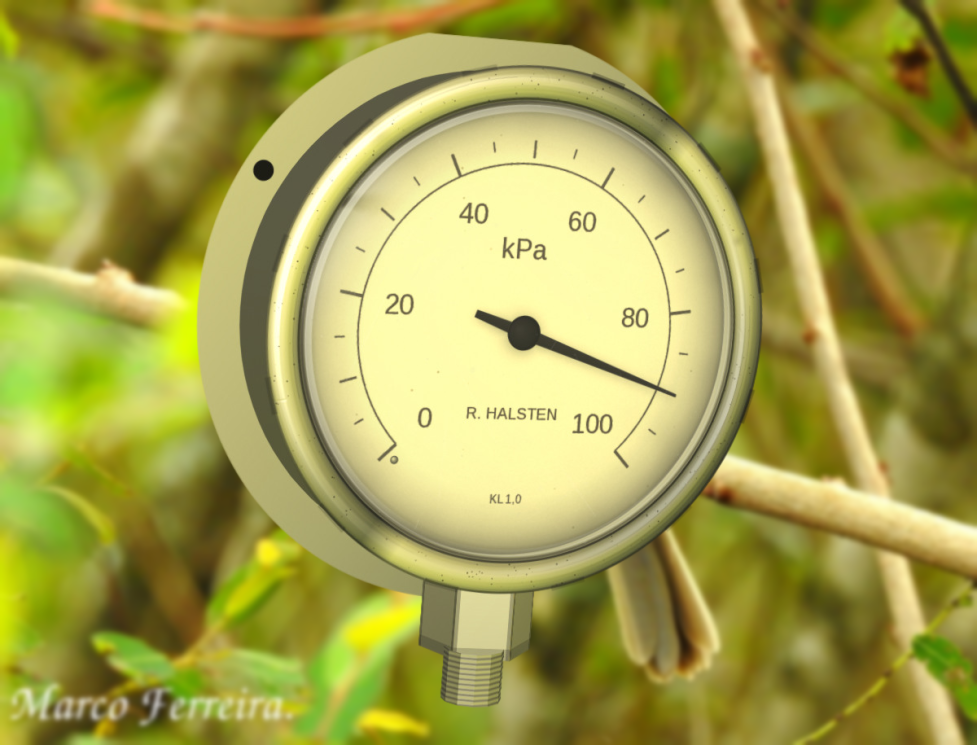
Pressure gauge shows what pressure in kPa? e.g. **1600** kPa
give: **90** kPa
